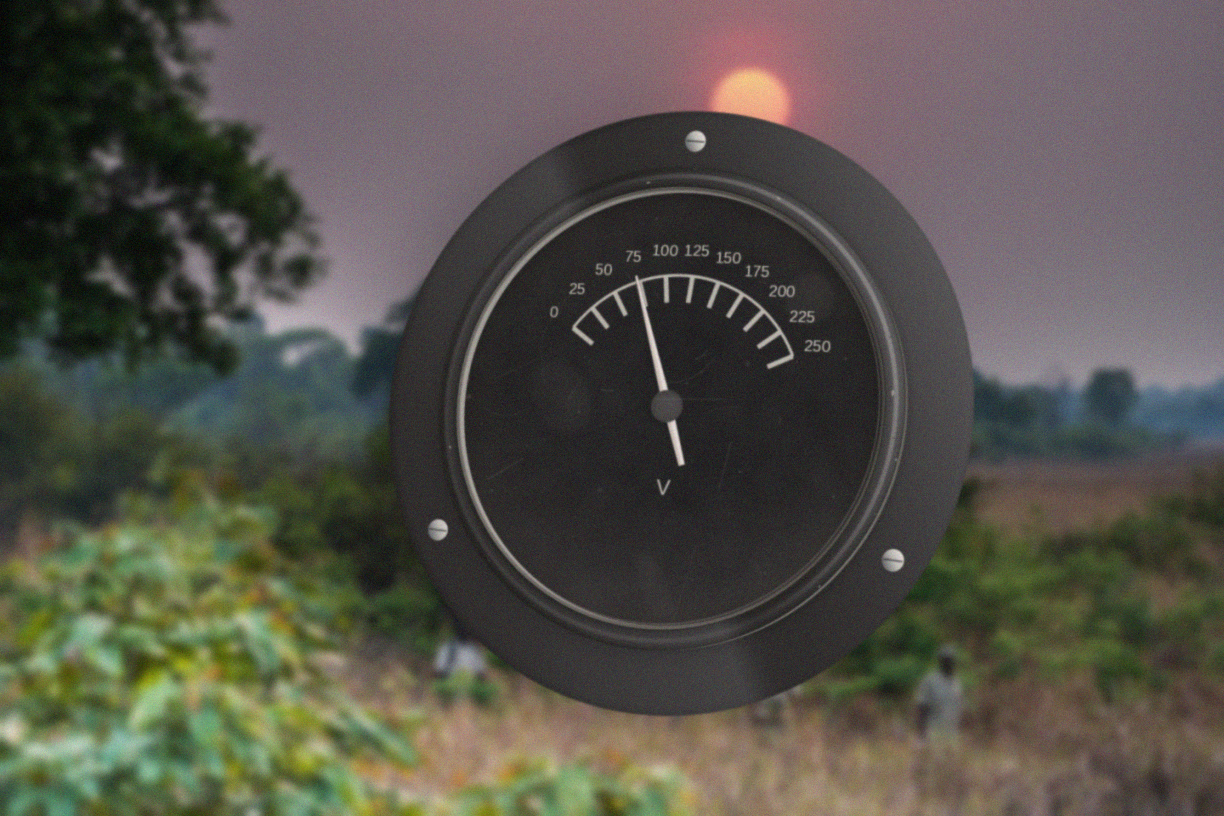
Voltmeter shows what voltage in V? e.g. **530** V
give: **75** V
